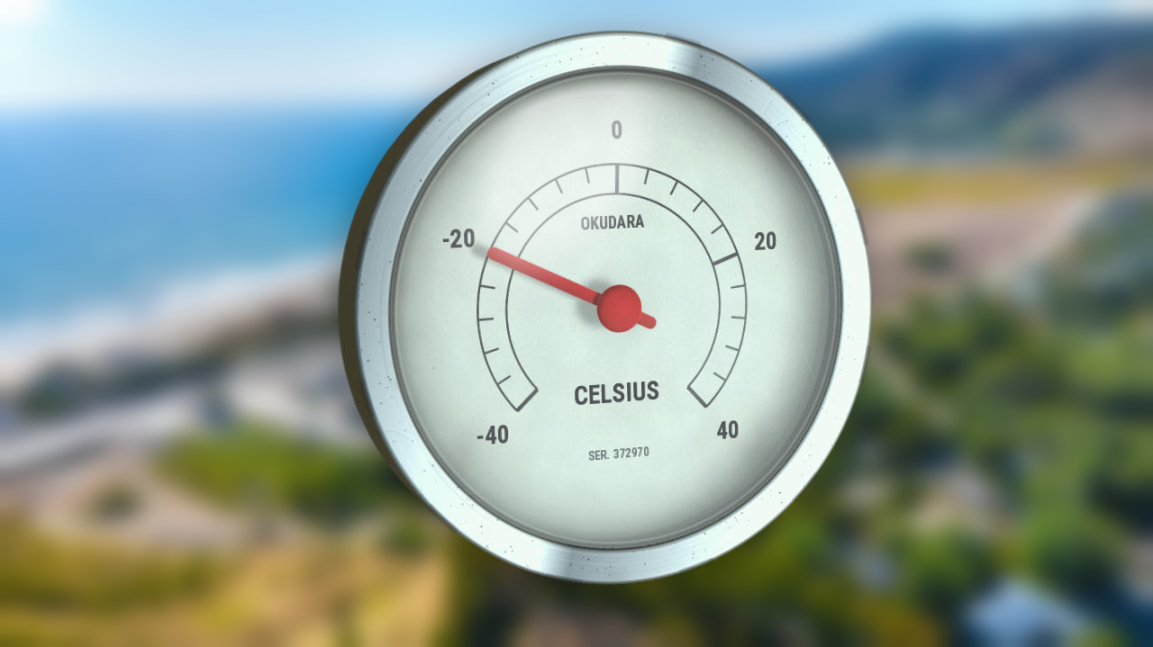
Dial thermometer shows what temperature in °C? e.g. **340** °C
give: **-20** °C
